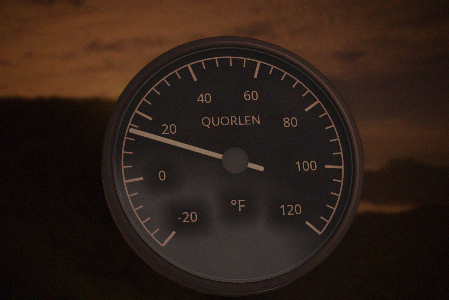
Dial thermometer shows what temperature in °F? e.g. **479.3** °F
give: **14** °F
